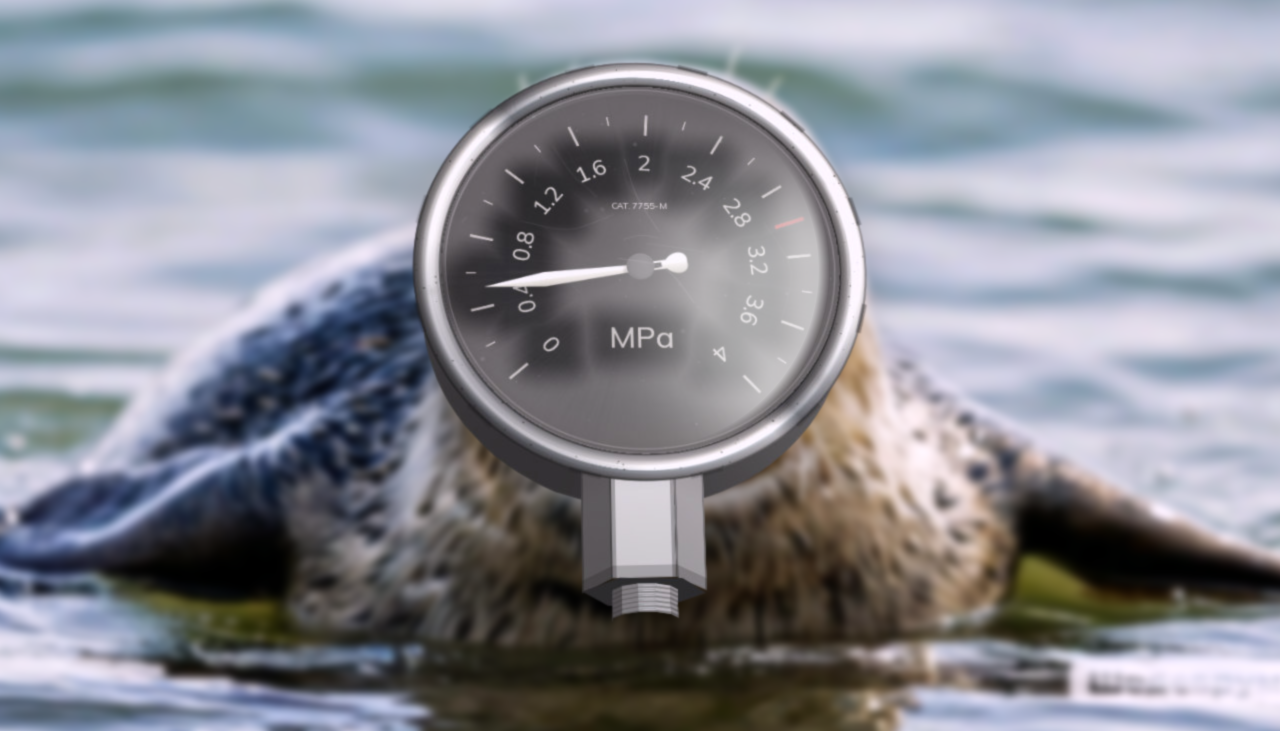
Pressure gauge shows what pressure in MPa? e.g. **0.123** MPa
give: **0.5** MPa
